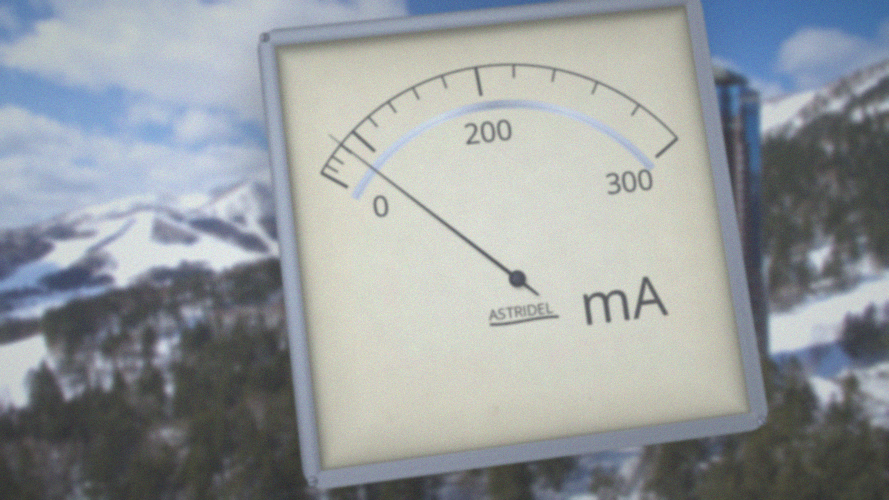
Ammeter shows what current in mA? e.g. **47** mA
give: **80** mA
